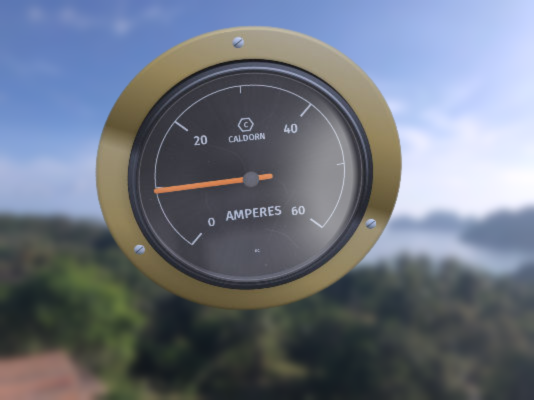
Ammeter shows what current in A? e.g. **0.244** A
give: **10** A
